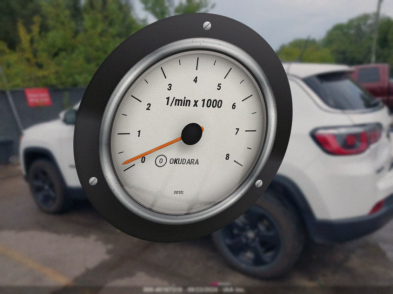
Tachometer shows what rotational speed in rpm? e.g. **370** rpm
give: **250** rpm
